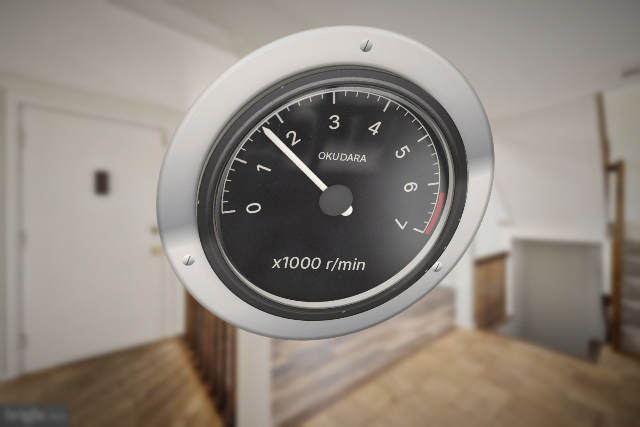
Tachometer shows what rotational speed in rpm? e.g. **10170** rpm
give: **1700** rpm
